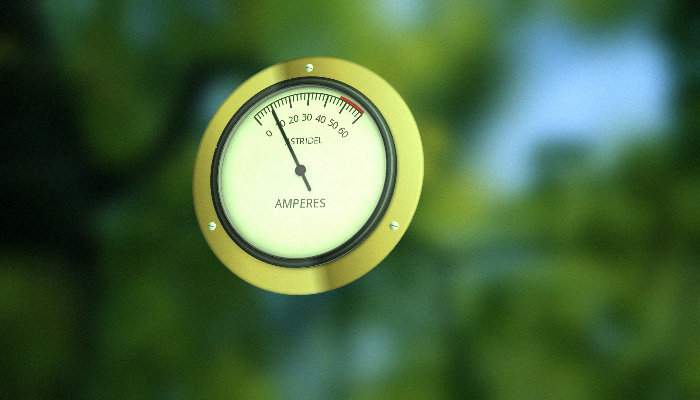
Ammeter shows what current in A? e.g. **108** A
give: **10** A
